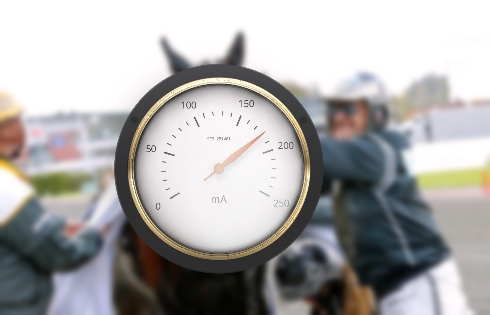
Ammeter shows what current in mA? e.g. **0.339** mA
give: **180** mA
